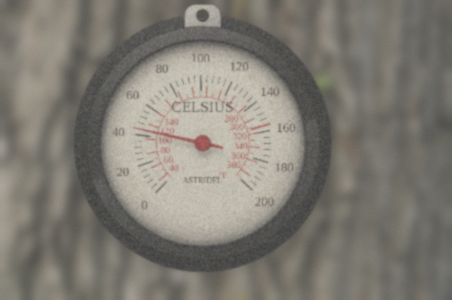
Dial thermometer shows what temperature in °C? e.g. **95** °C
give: **44** °C
